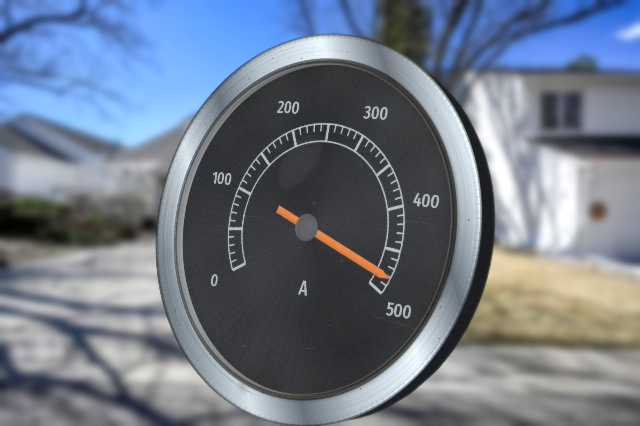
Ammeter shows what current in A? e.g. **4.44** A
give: **480** A
